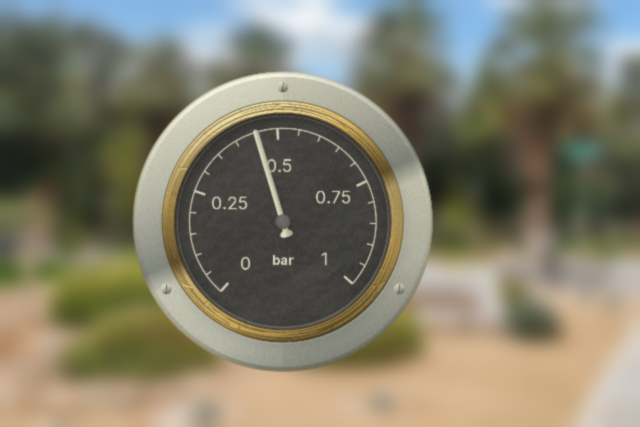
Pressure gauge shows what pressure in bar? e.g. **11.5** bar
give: **0.45** bar
